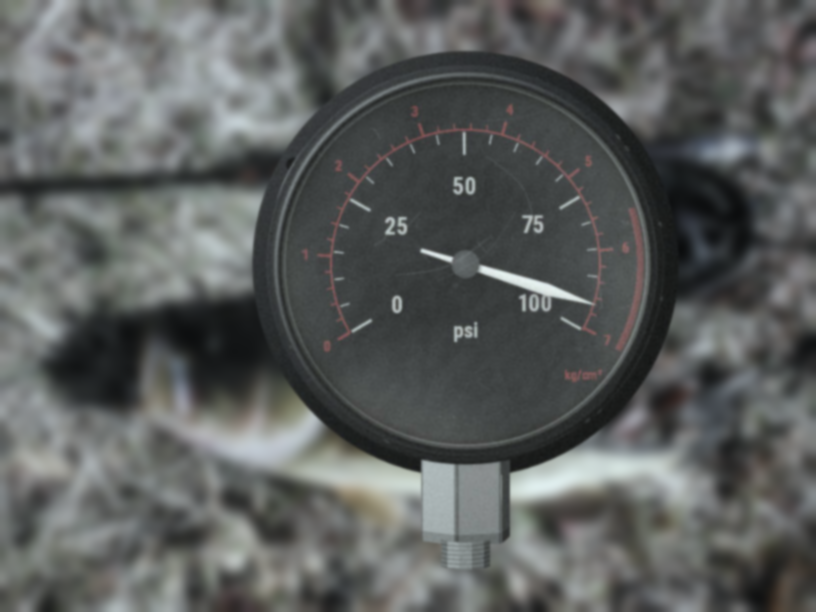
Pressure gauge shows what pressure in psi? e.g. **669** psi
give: **95** psi
